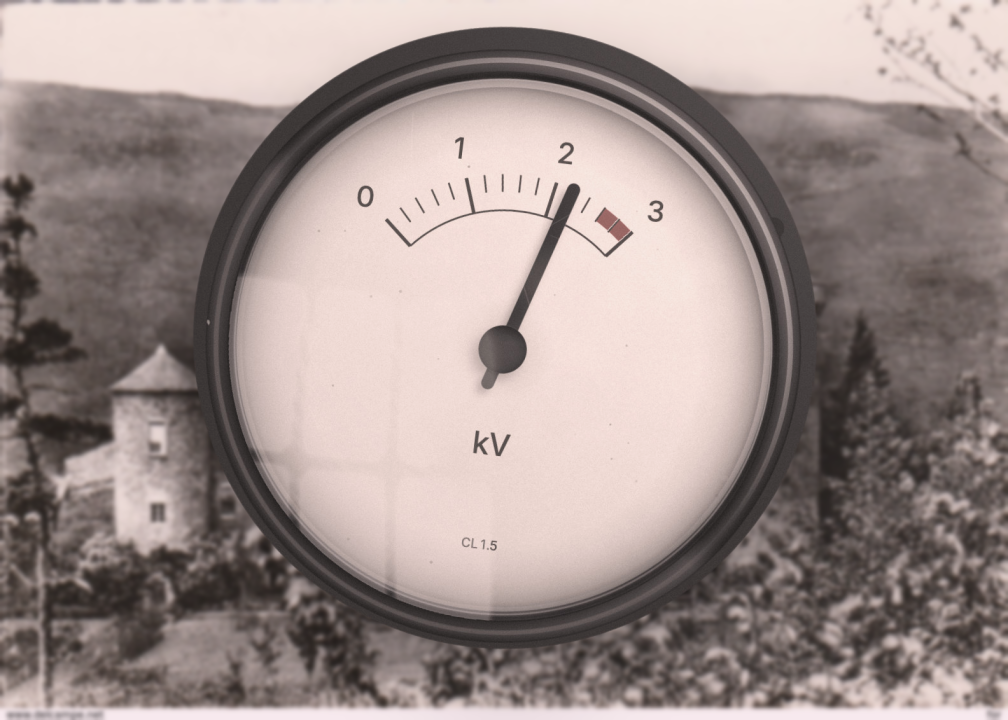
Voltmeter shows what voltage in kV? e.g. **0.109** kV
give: **2.2** kV
